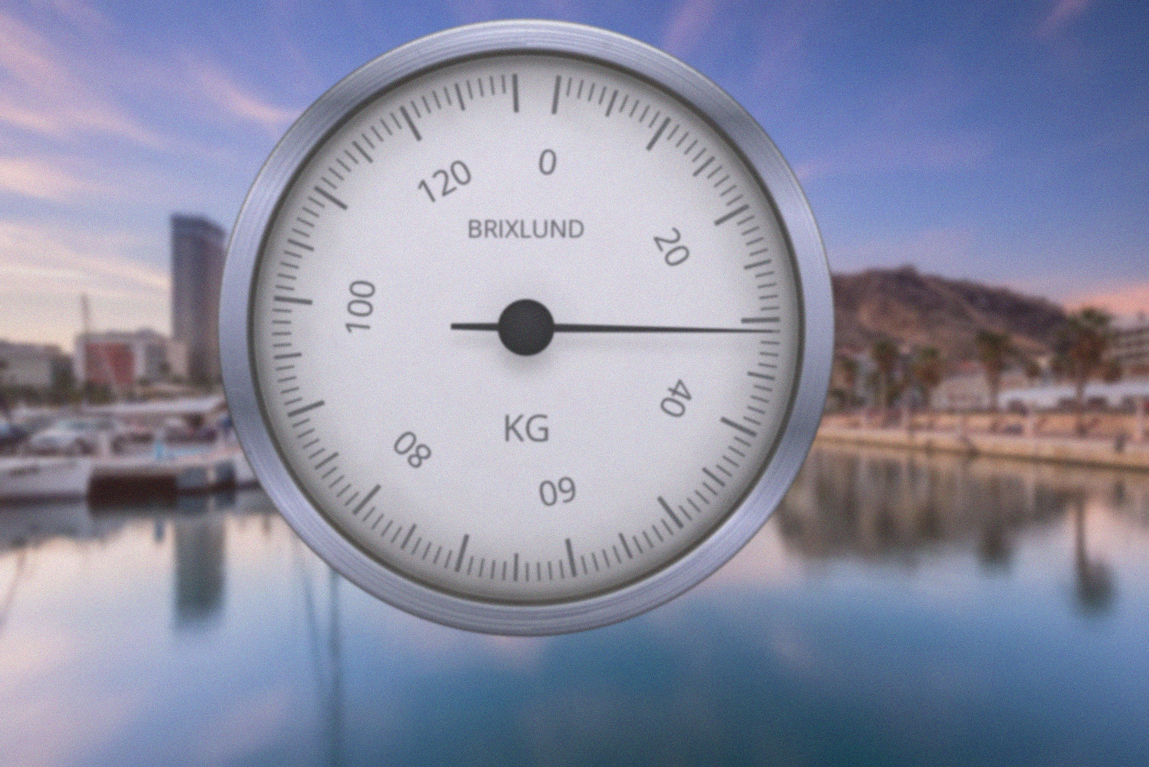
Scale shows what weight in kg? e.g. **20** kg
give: **31** kg
